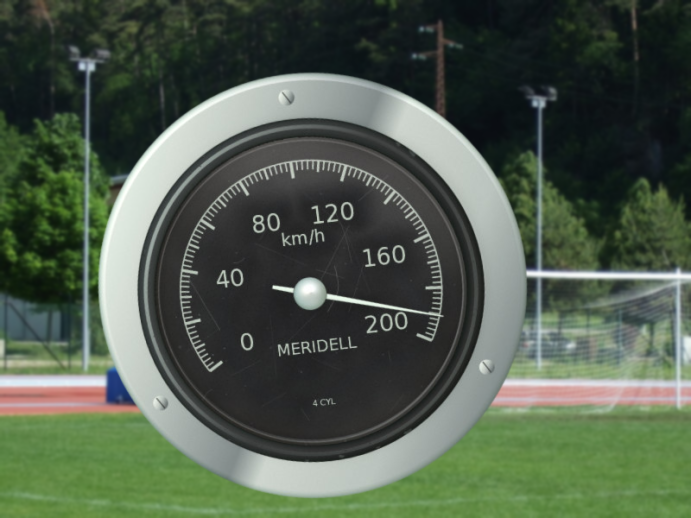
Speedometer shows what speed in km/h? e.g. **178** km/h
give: **190** km/h
